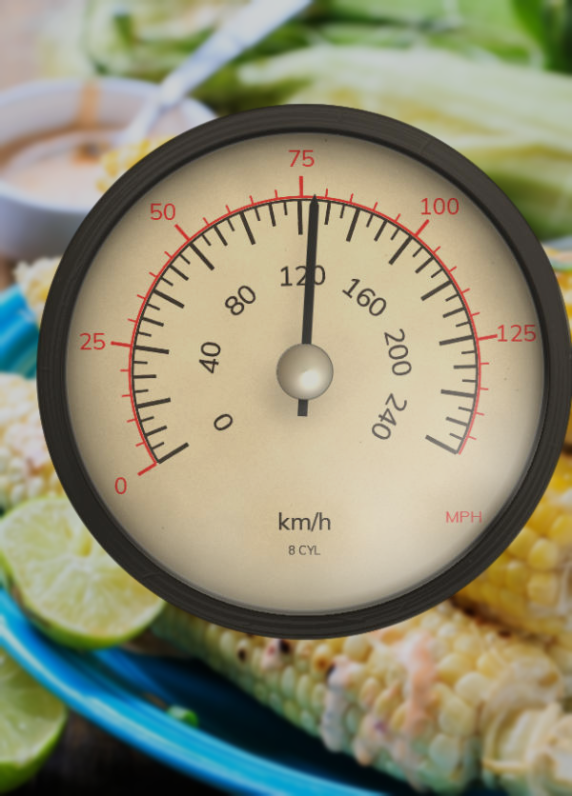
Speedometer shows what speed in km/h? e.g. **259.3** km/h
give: **125** km/h
